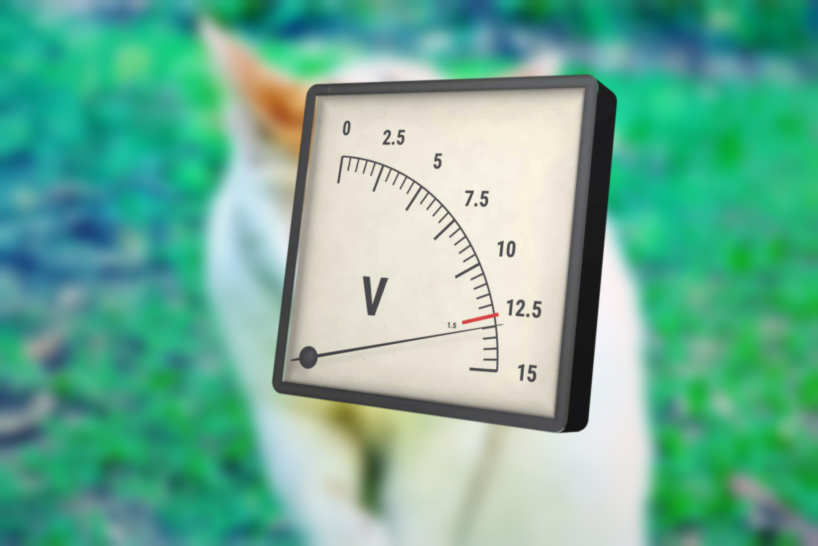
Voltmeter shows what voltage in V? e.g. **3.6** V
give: **13** V
